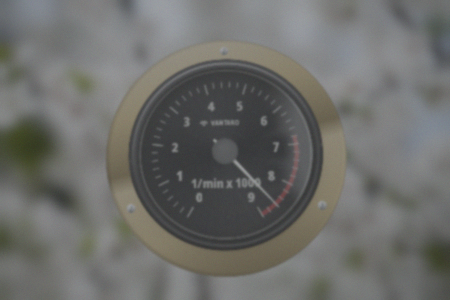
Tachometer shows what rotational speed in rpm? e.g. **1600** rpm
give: **8600** rpm
